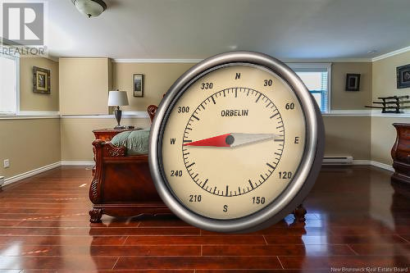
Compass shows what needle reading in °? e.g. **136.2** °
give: **265** °
